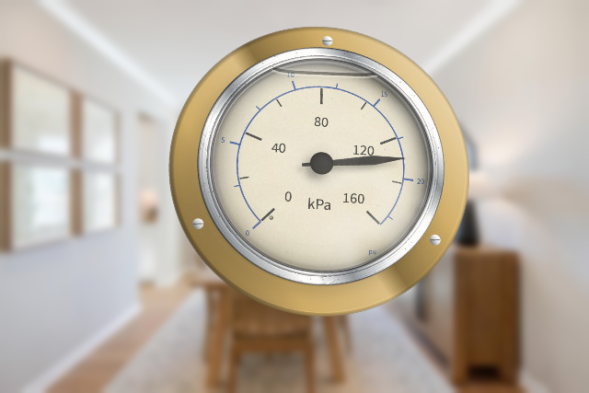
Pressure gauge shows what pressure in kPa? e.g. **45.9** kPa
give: **130** kPa
